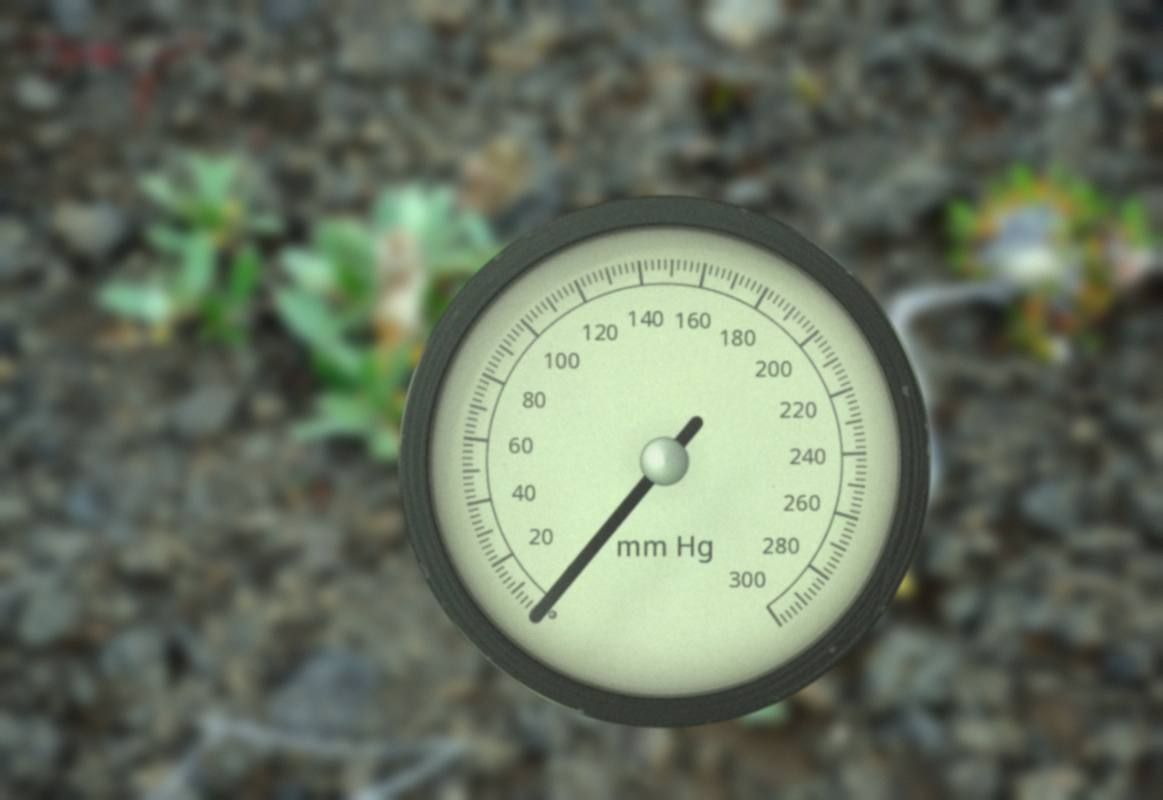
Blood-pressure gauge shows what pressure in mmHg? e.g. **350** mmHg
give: **0** mmHg
